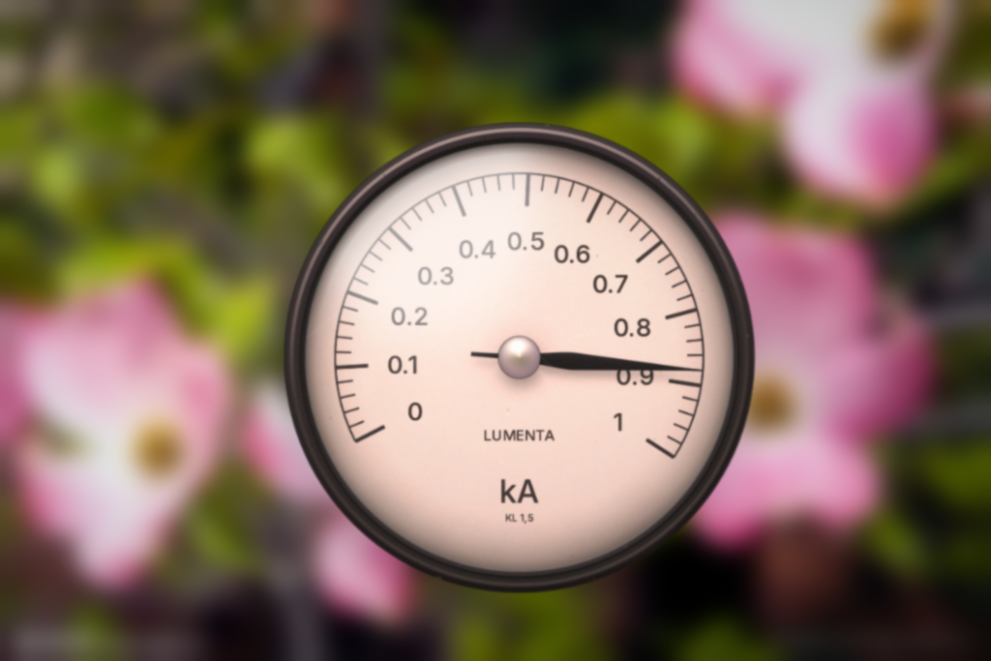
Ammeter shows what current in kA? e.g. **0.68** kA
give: **0.88** kA
